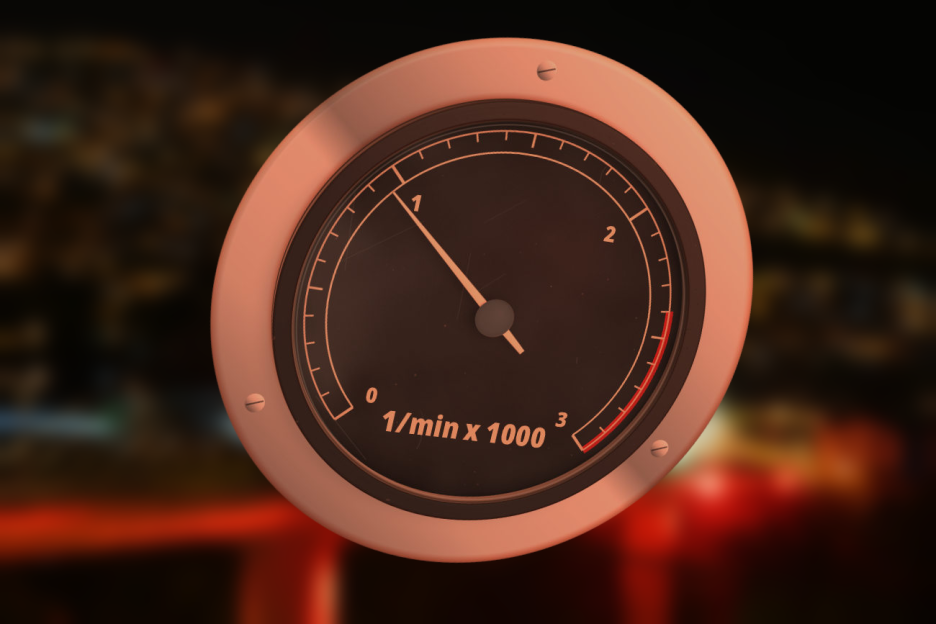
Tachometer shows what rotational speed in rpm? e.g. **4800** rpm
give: **950** rpm
